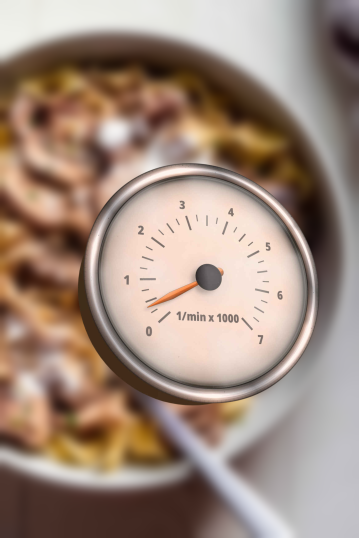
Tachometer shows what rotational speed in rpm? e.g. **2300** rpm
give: **375** rpm
